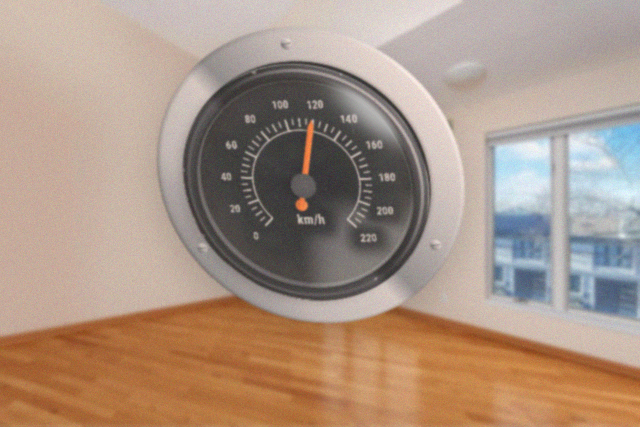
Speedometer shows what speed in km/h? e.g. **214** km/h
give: **120** km/h
